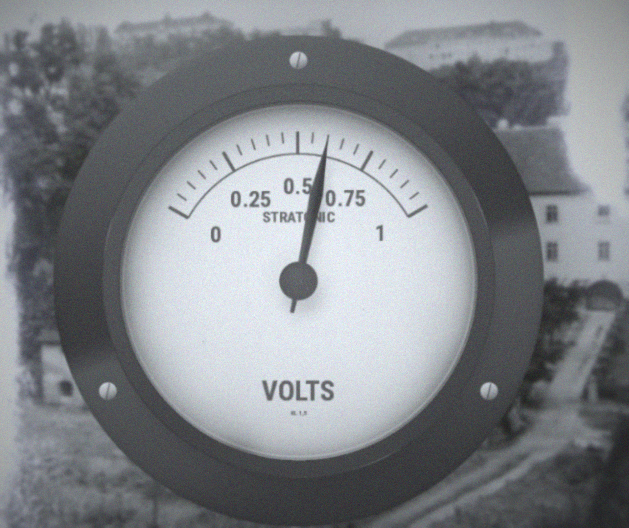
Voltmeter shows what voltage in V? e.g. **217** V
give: **0.6** V
